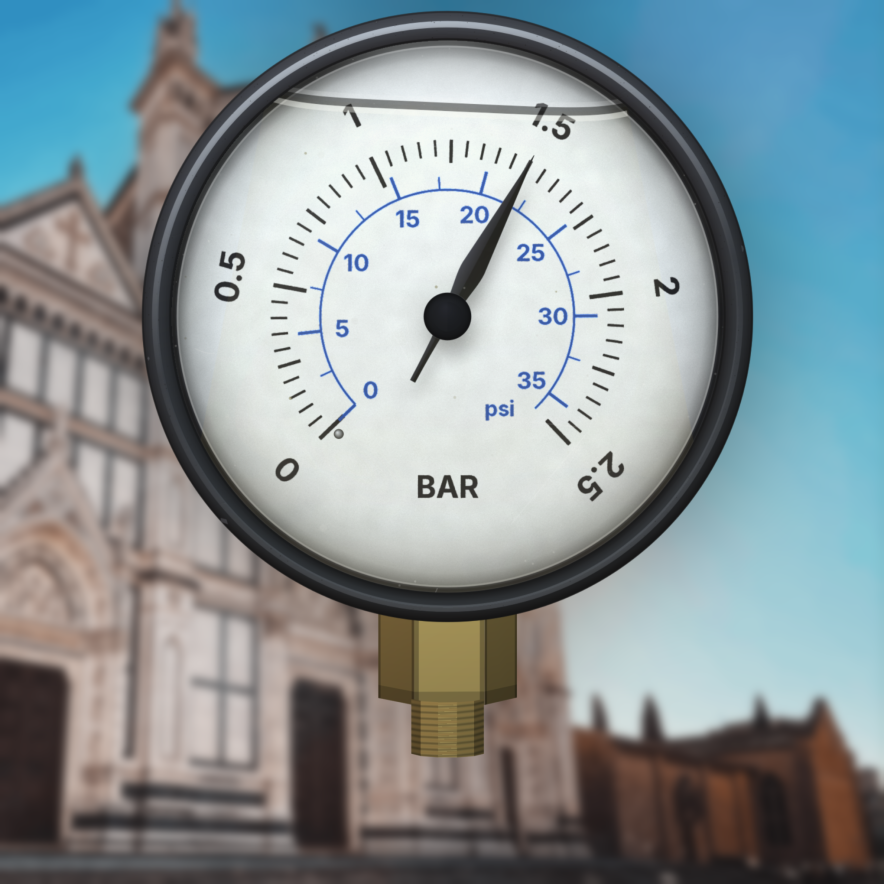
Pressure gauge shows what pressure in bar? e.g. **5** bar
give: **1.5** bar
